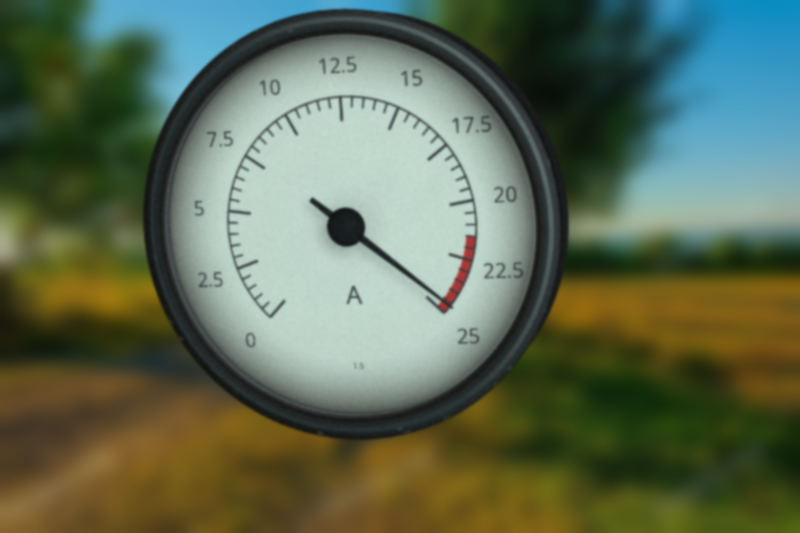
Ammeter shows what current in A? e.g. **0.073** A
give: **24.5** A
